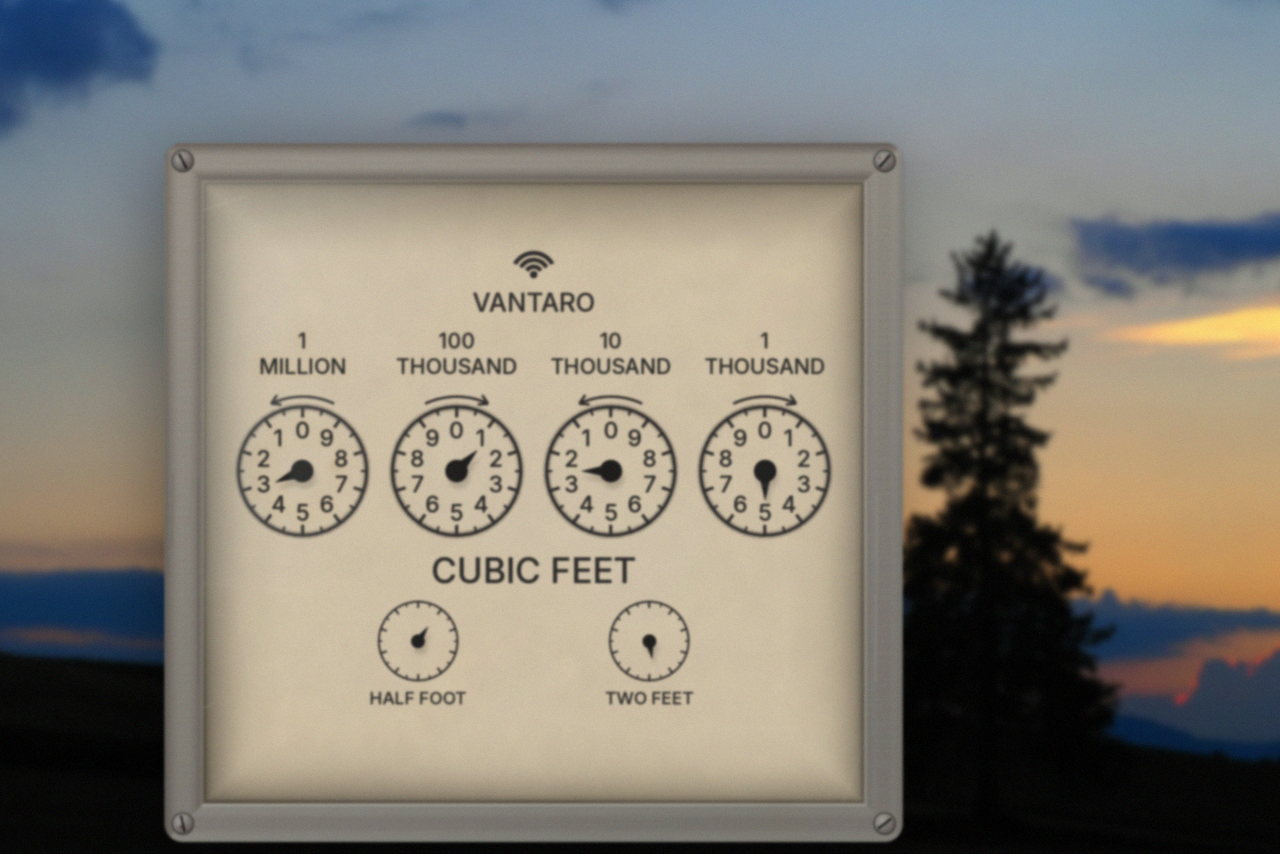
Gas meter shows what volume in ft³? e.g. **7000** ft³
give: **312500** ft³
